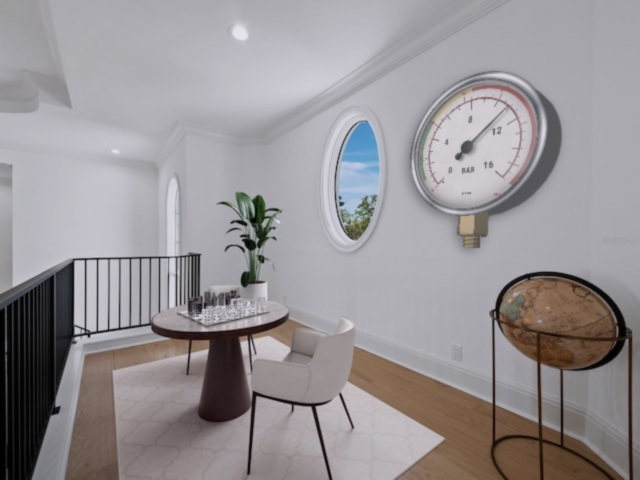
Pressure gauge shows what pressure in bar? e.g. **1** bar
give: **11** bar
